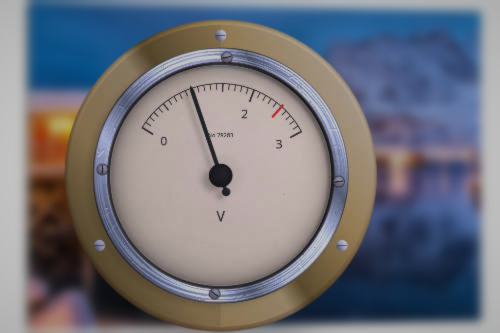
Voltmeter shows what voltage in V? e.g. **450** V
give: **1** V
